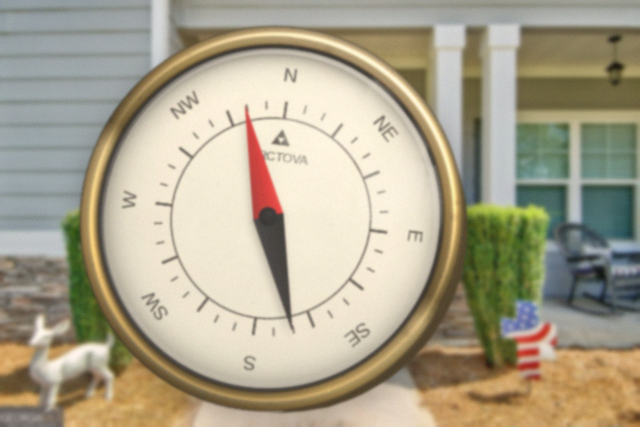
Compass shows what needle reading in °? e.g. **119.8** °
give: **340** °
